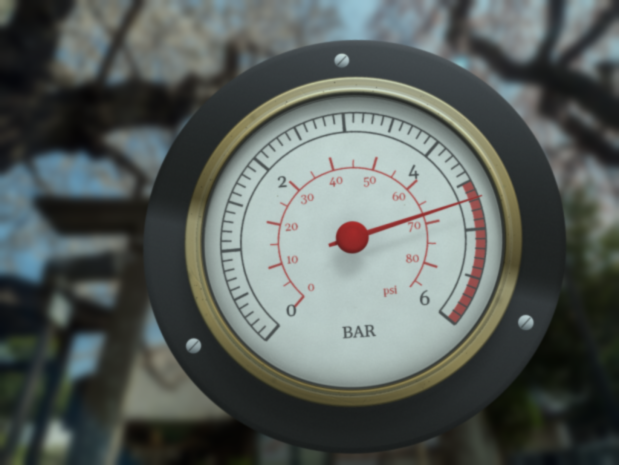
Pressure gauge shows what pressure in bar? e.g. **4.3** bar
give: **4.7** bar
